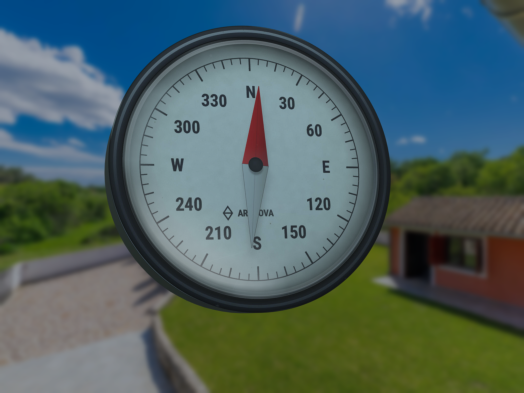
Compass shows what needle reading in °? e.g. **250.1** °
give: **5** °
